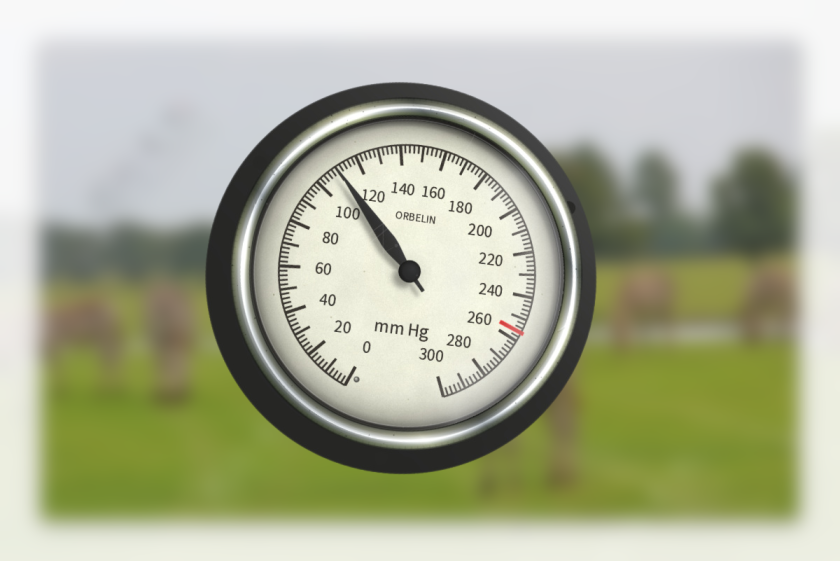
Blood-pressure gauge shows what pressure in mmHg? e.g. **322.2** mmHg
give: **110** mmHg
